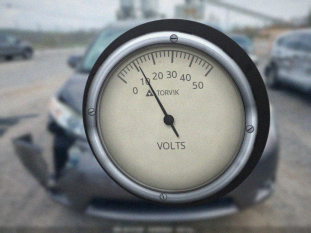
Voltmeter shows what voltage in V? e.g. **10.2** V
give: **12** V
